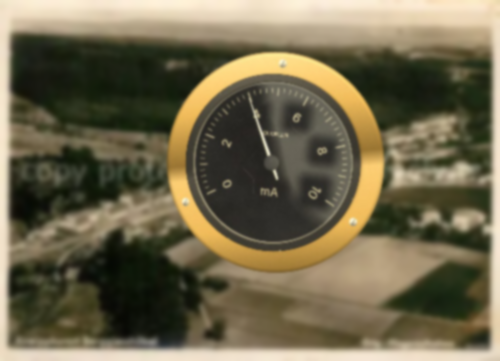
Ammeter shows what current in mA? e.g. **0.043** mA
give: **4** mA
